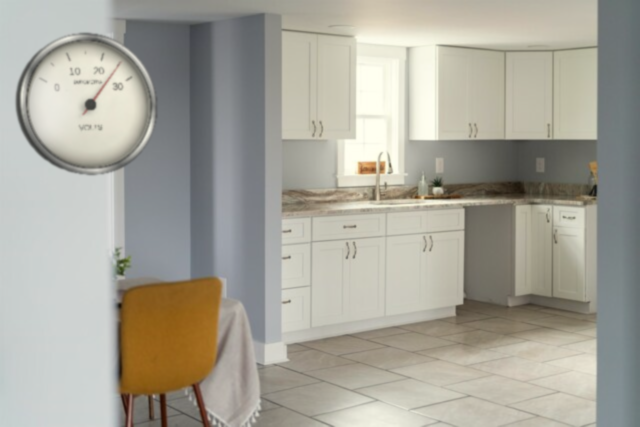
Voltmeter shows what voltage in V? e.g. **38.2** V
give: **25** V
